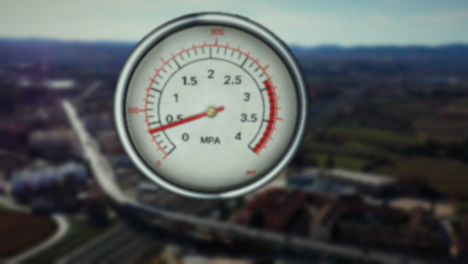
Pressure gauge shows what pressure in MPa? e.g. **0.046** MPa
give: **0.4** MPa
